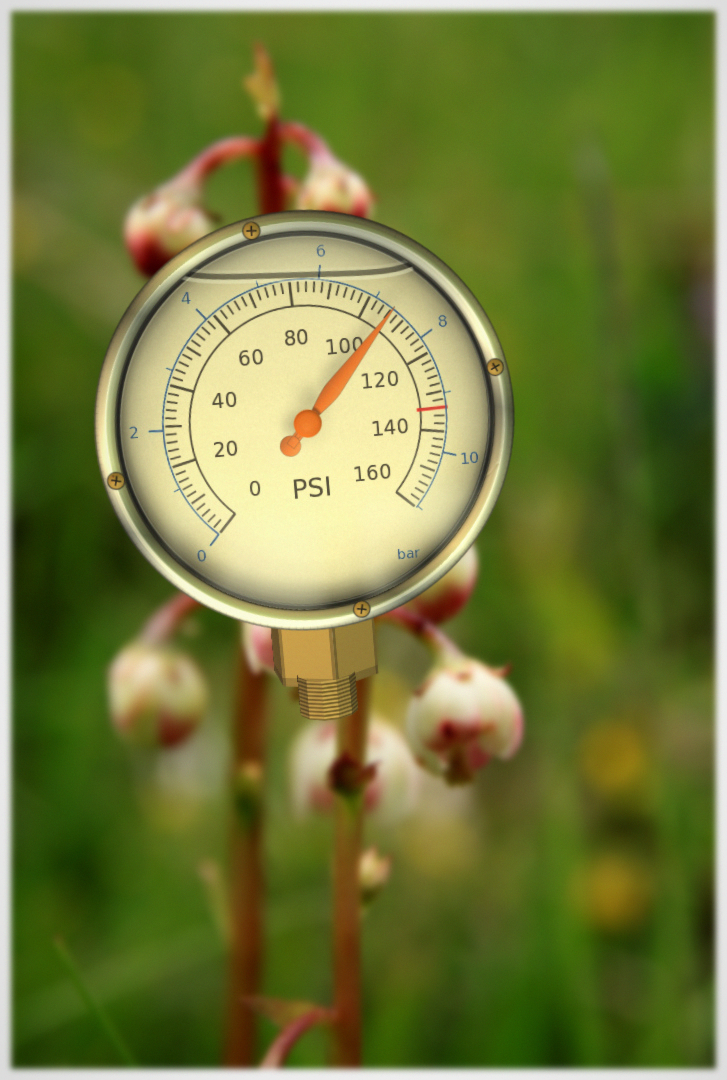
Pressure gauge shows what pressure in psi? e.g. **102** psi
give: **106** psi
